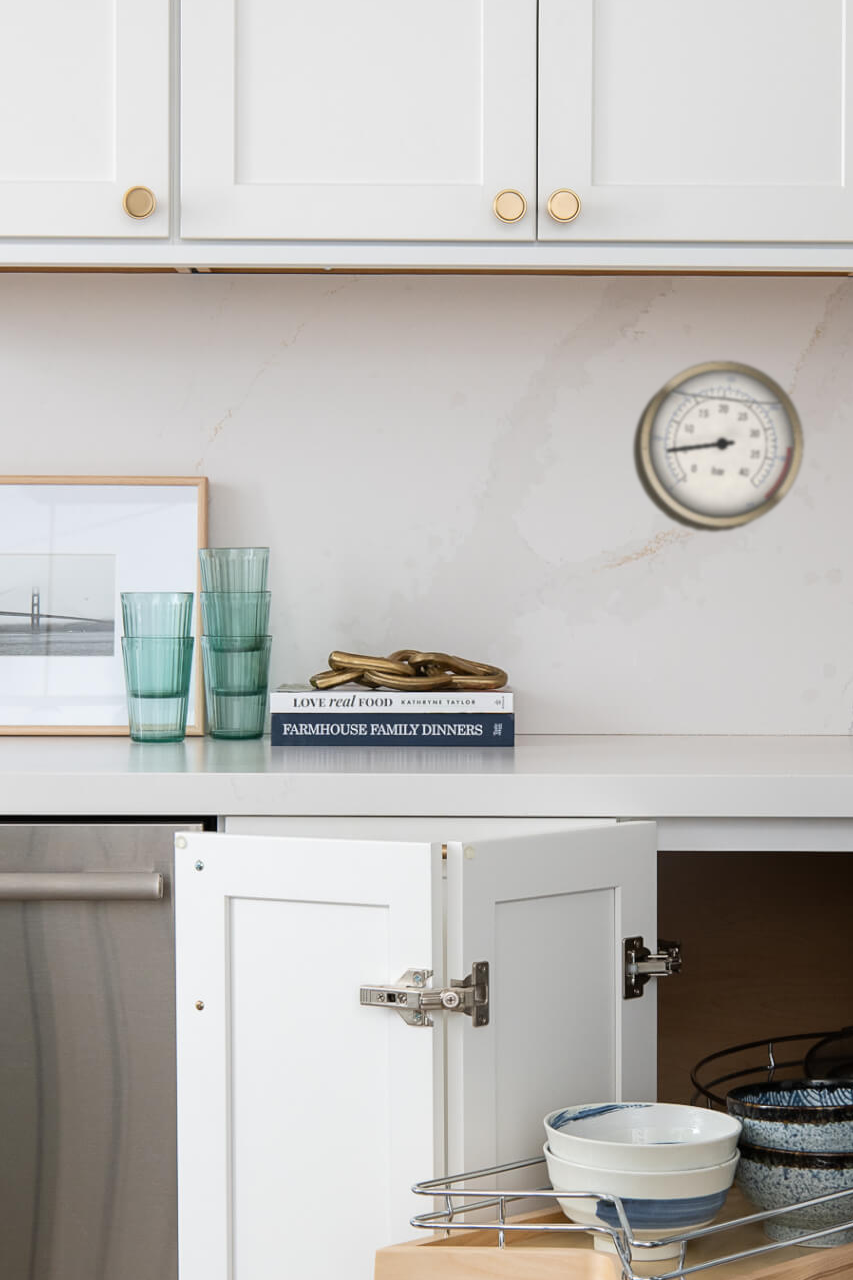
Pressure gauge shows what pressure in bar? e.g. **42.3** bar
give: **5** bar
